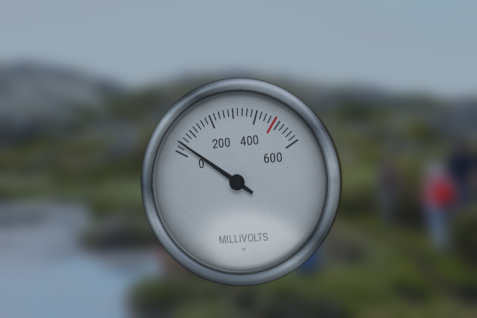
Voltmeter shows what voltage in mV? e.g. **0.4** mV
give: **40** mV
